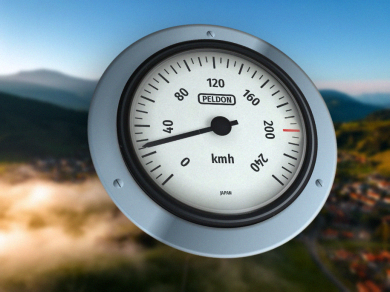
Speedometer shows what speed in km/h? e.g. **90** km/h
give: **25** km/h
